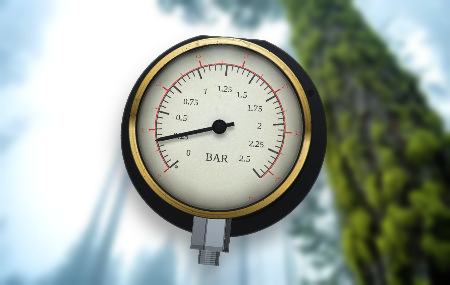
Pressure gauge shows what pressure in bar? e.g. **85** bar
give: **0.25** bar
